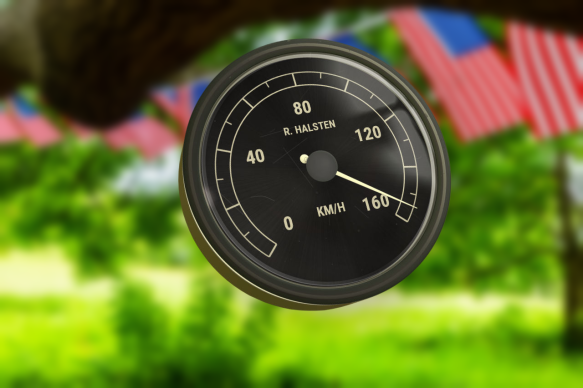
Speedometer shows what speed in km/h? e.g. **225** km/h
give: **155** km/h
